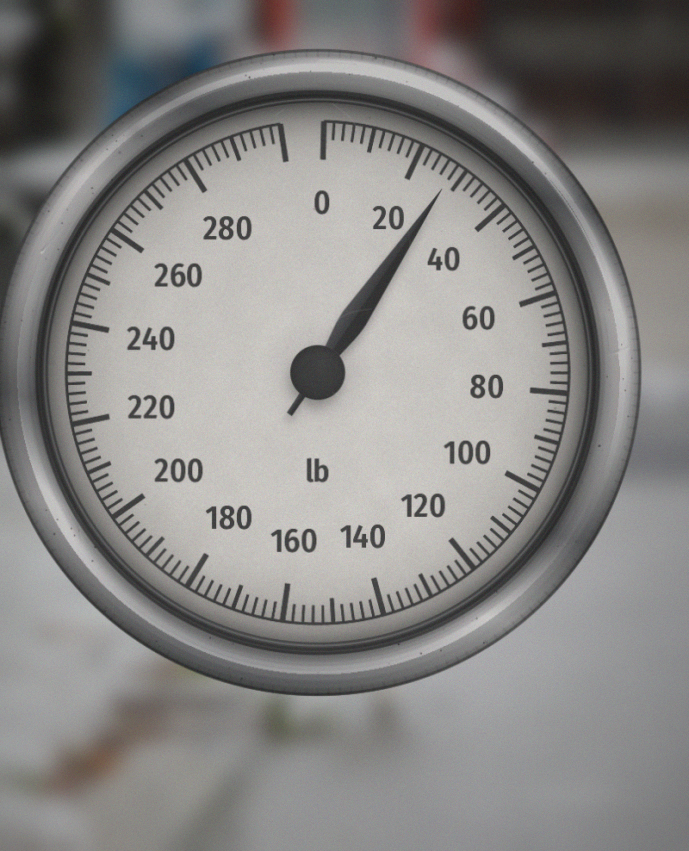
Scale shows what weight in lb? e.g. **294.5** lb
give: **28** lb
